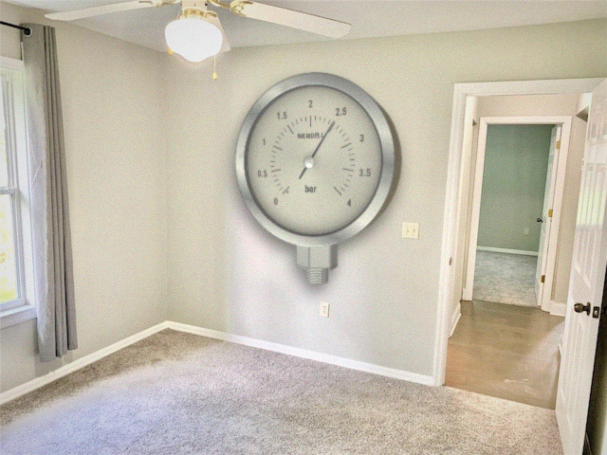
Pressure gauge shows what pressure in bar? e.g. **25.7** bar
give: **2.5** bar
